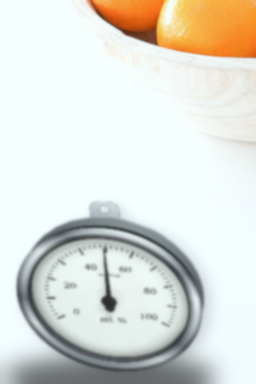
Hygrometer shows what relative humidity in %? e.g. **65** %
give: **50** %
